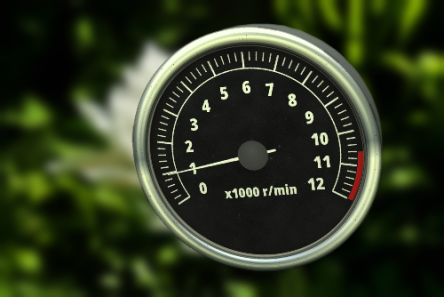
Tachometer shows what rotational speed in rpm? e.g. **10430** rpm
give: **1000** rpm
